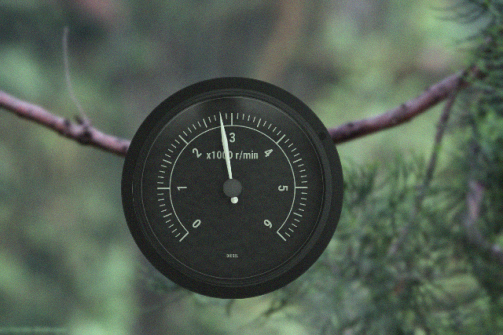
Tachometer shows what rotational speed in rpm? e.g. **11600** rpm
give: **2800** rpm
